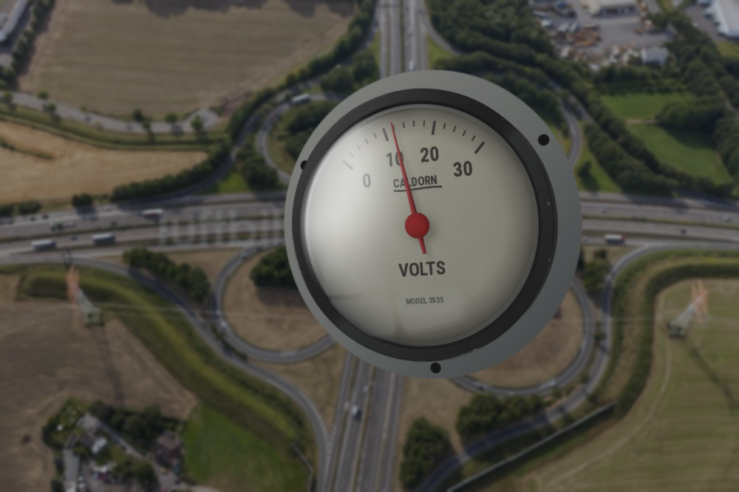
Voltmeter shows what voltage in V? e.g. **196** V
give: **12** V
